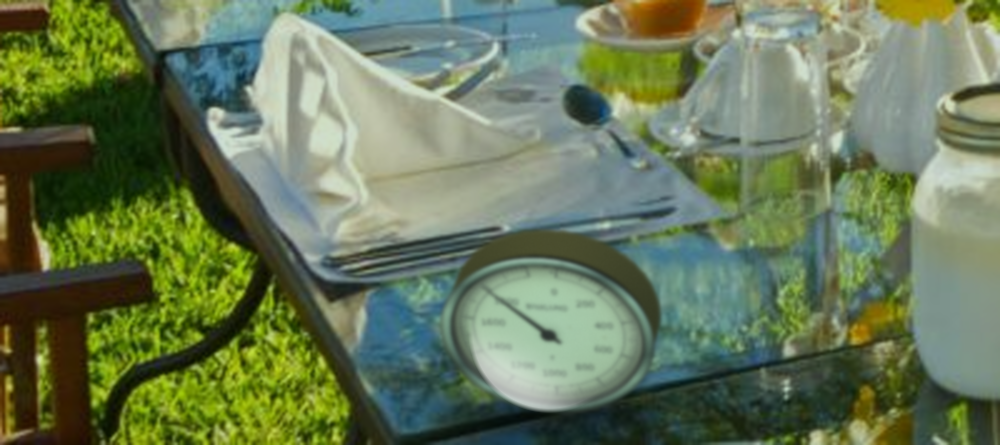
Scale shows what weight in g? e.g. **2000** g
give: **1800** g
